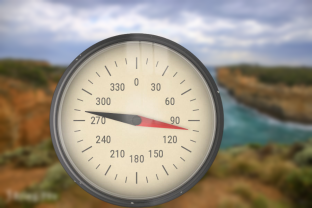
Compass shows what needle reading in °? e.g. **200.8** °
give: **100** °
